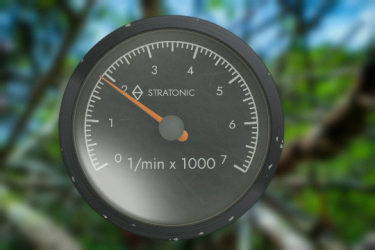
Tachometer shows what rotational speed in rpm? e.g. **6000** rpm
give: **1900** rpm
